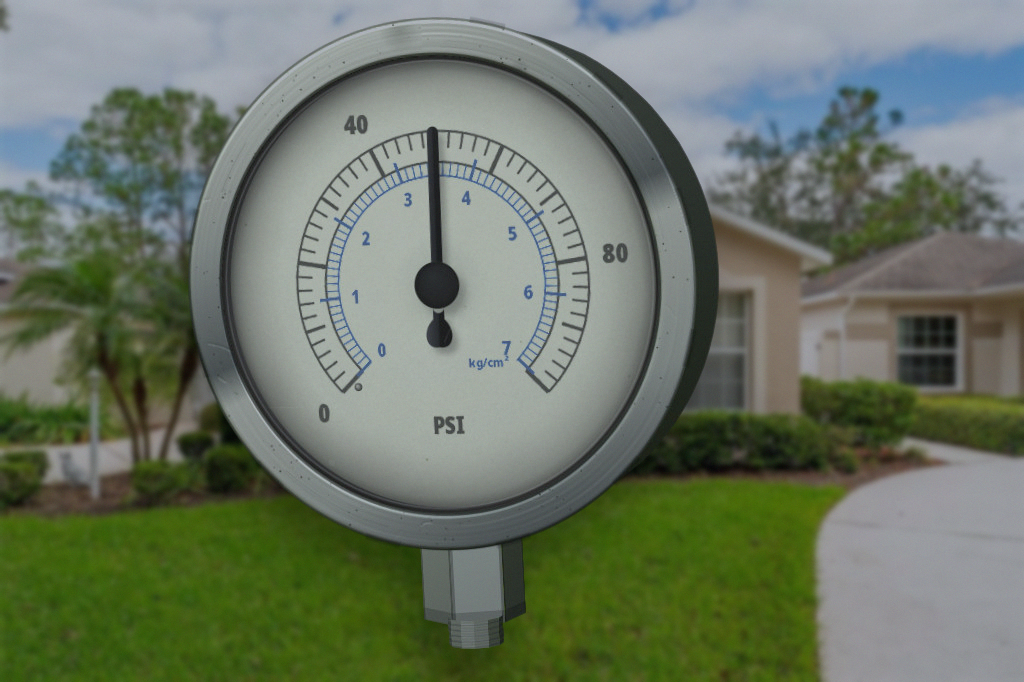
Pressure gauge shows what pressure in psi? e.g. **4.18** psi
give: **50** psi
